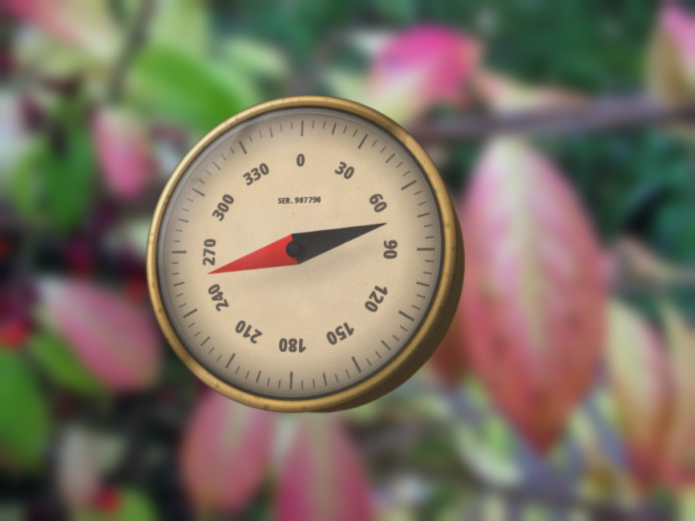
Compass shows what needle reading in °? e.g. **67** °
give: **255** °
